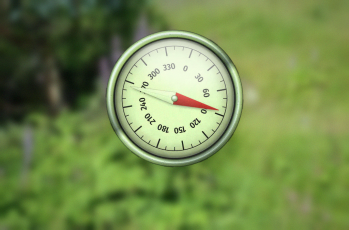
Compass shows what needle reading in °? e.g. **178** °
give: **85** °
